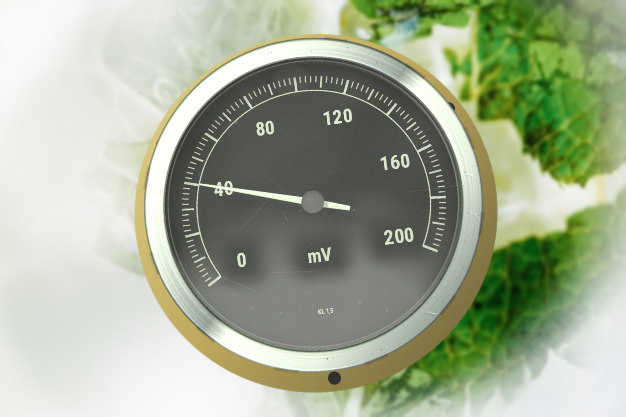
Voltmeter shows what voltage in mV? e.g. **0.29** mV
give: **40** mV
